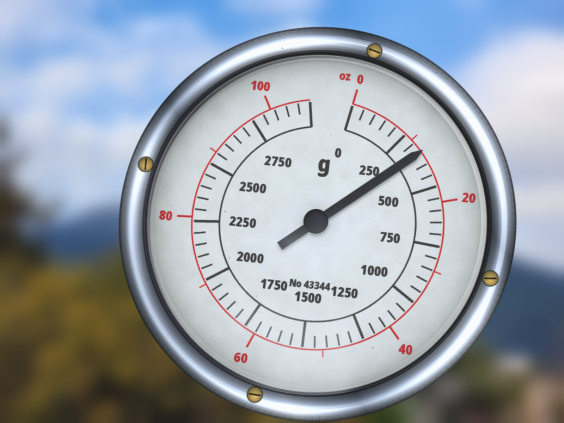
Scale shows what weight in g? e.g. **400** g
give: **350** g
